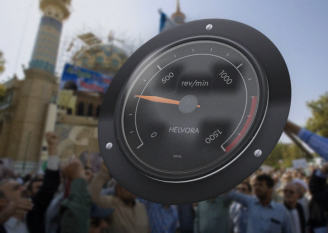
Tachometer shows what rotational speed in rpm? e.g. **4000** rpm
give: **300** rpm
